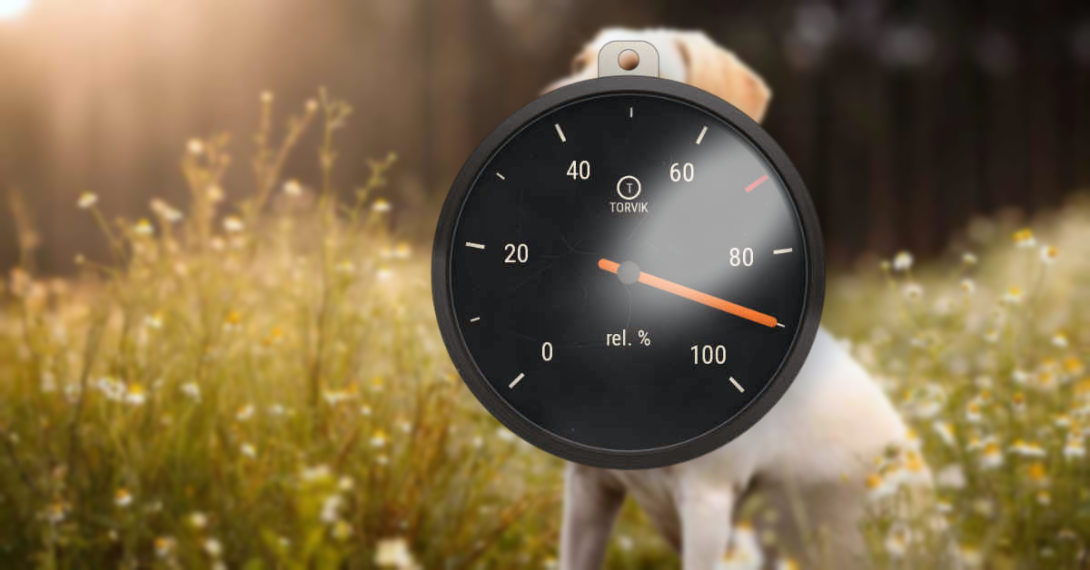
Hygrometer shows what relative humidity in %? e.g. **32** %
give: **90** %
